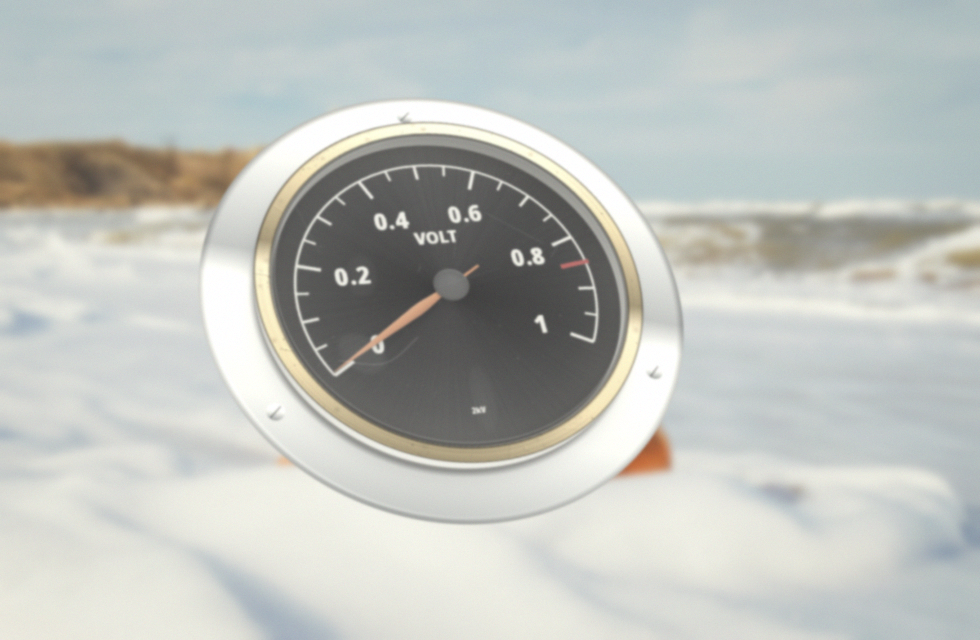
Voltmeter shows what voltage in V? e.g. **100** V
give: **0** V
